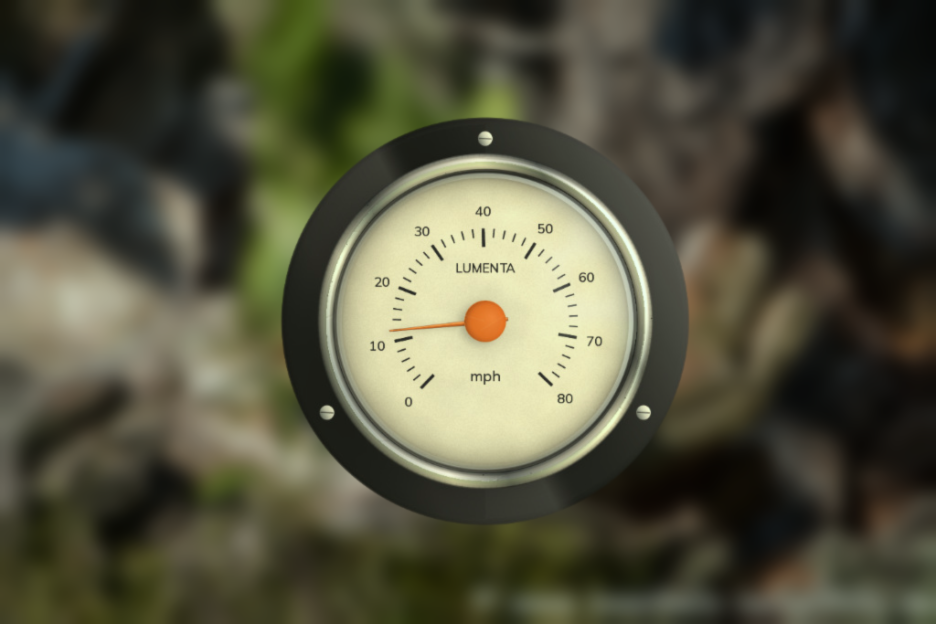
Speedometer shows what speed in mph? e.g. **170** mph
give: **12** mph
